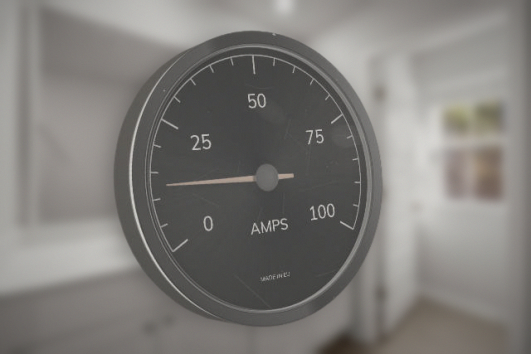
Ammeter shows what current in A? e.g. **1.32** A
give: **12.5** A
